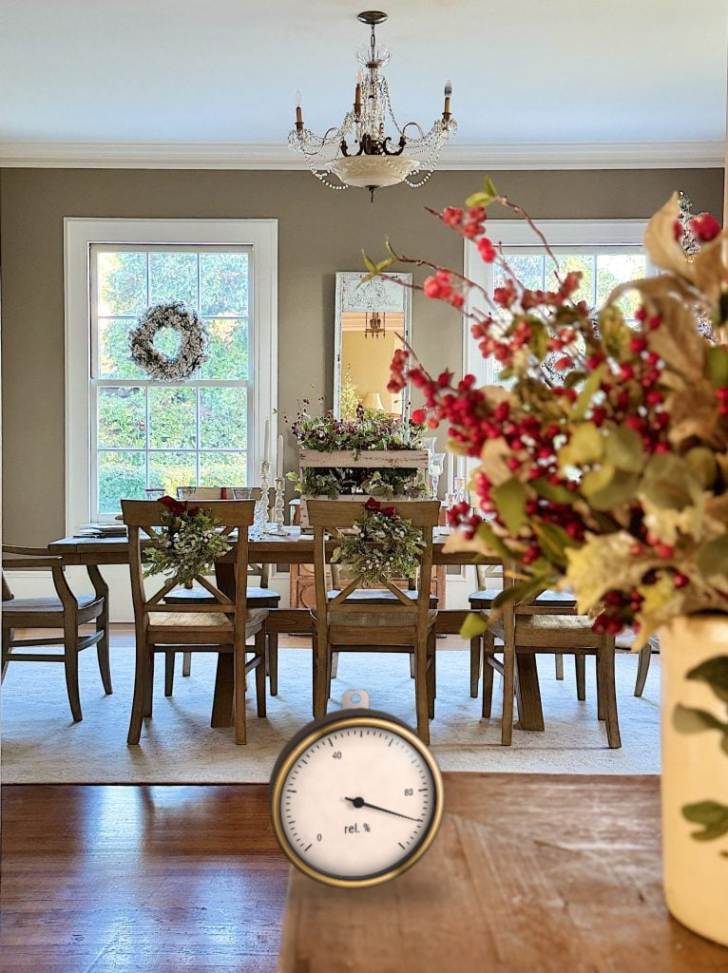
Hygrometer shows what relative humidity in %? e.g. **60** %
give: **90** %
